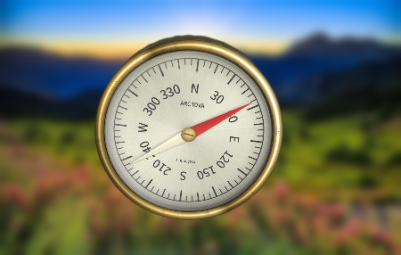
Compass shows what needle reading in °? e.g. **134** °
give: **55** °
